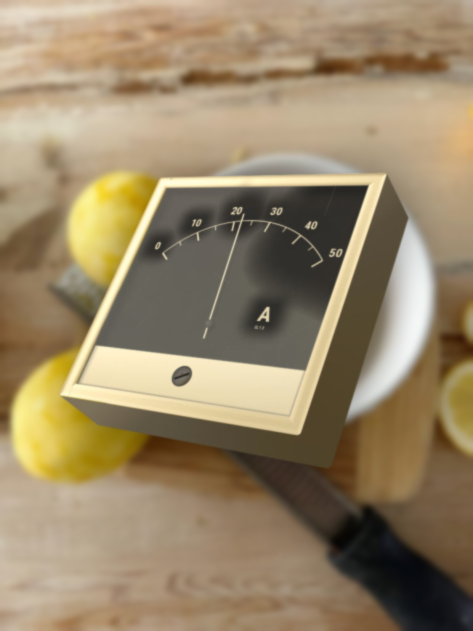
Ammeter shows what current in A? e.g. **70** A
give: **22.5** A
